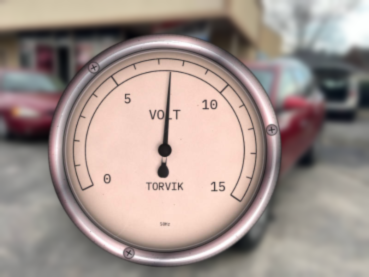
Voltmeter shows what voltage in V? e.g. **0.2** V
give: **7.5** V
